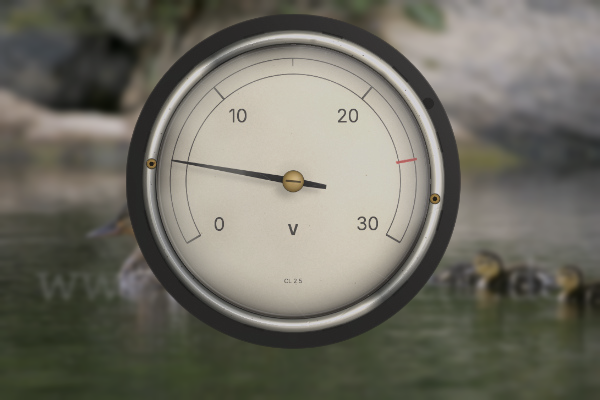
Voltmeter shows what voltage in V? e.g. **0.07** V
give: **5** V
